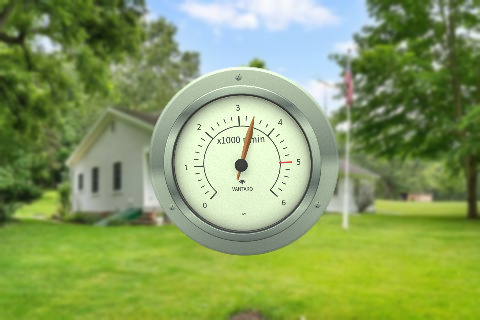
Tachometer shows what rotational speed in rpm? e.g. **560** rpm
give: **3400** rpm
